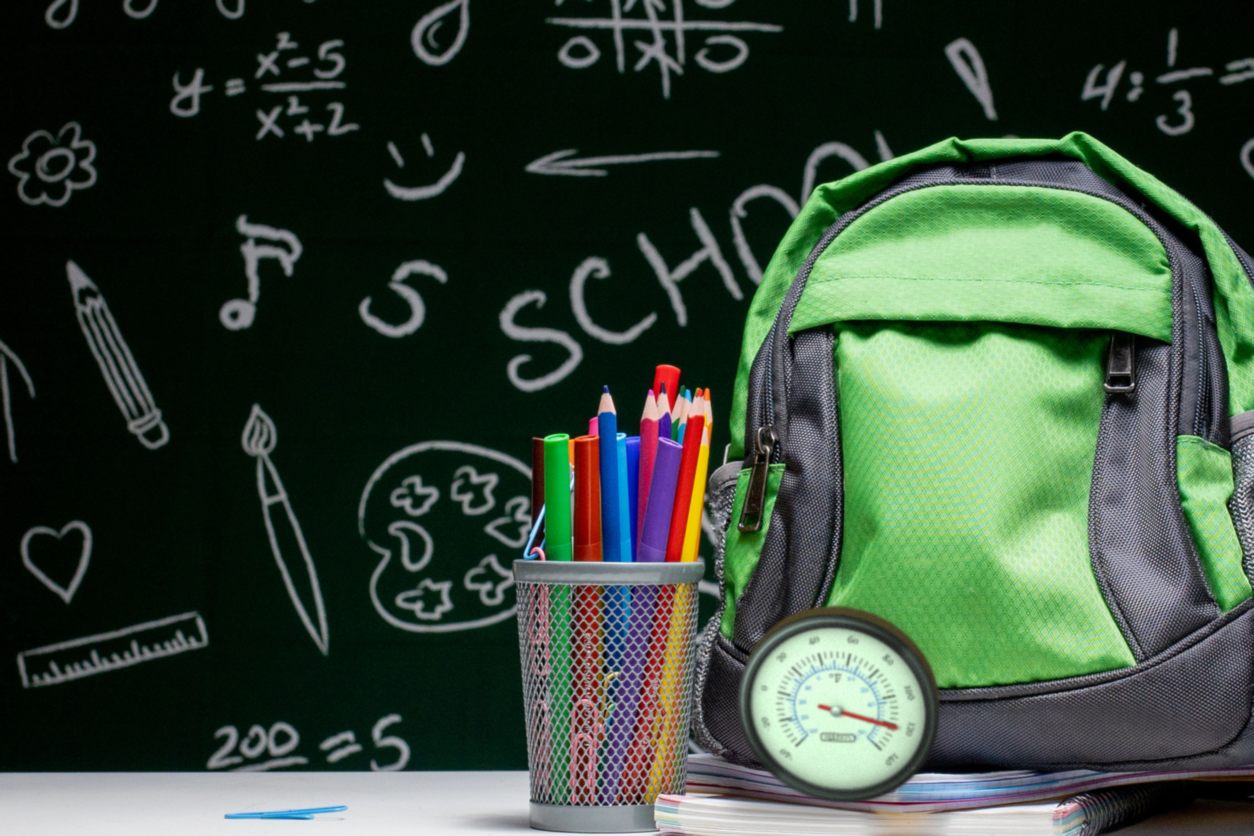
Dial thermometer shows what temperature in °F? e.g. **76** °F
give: **120** °F
